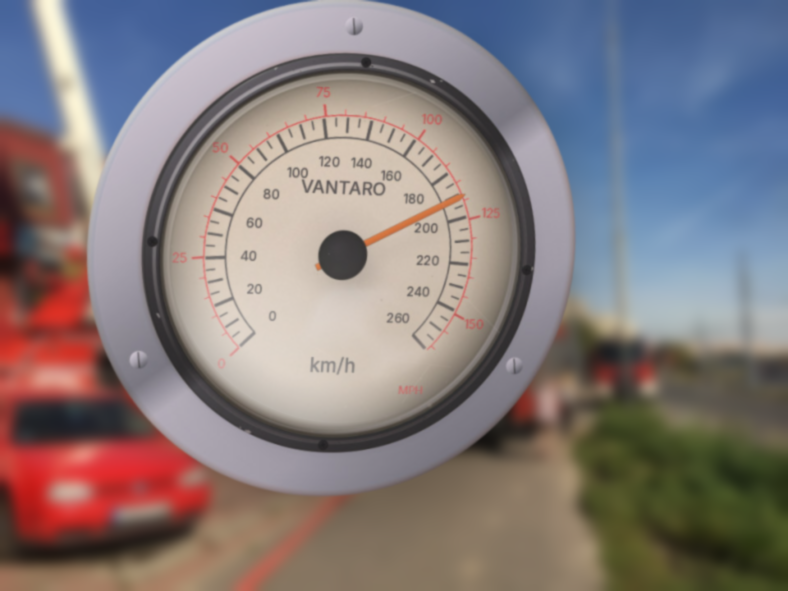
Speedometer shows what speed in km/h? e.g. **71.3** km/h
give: **190** km/h
